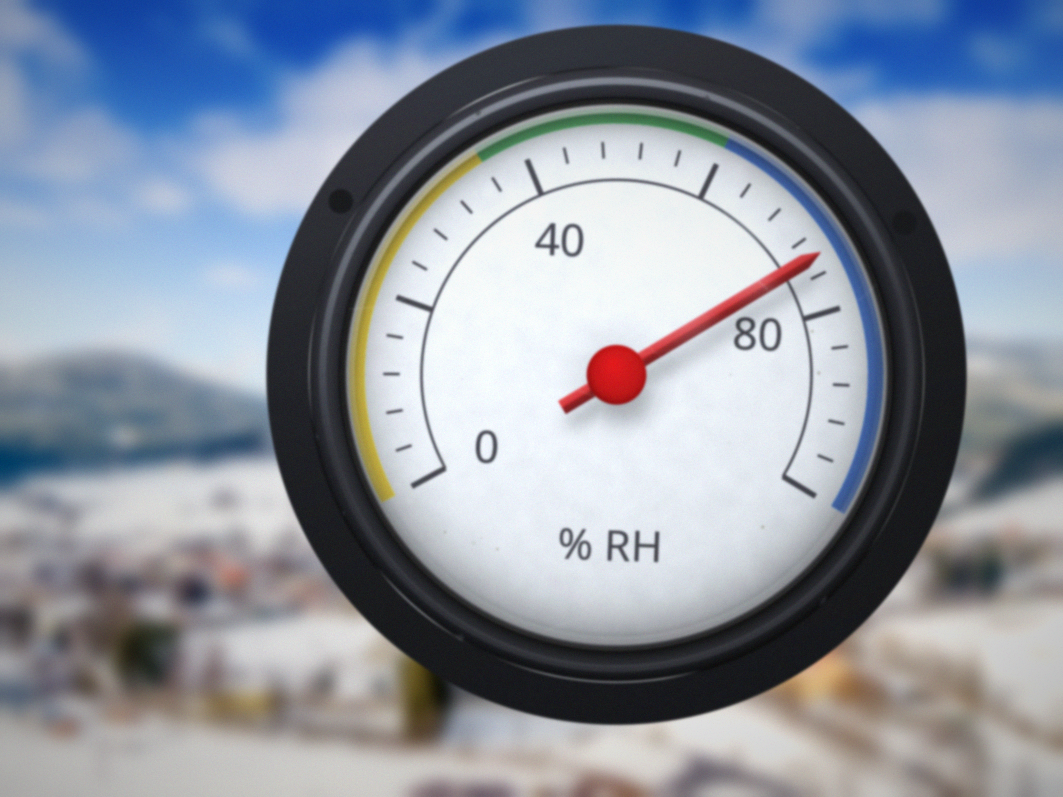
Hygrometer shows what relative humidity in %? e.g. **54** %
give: **74** %
